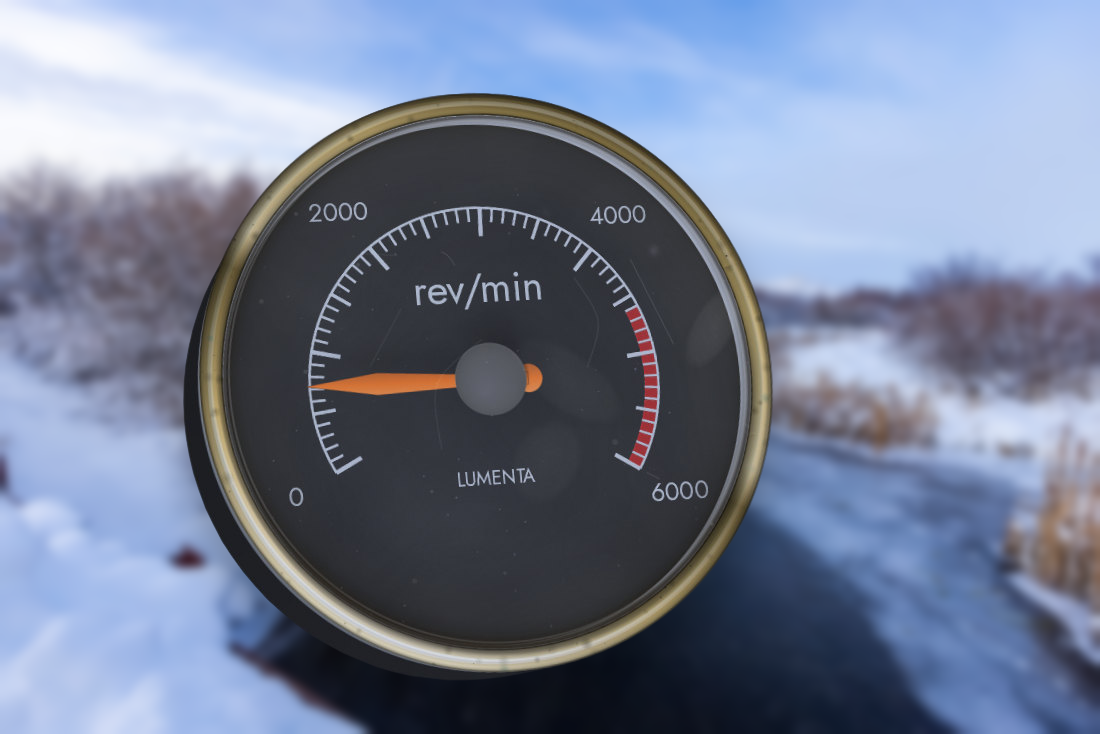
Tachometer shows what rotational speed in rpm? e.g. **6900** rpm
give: **700** rpm
